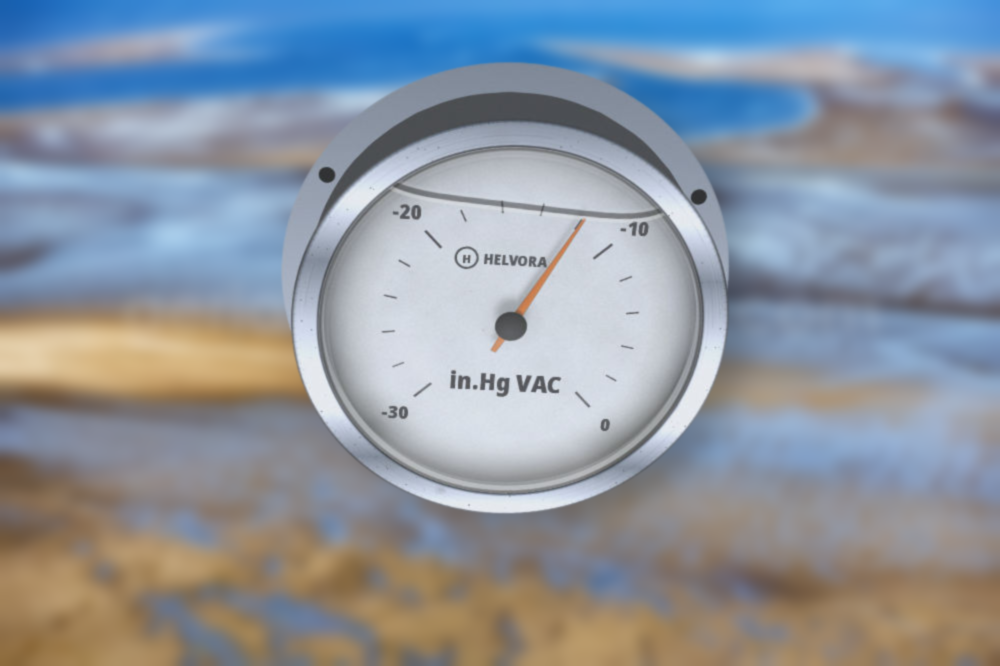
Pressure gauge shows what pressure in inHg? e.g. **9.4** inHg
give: **-12** inHg
